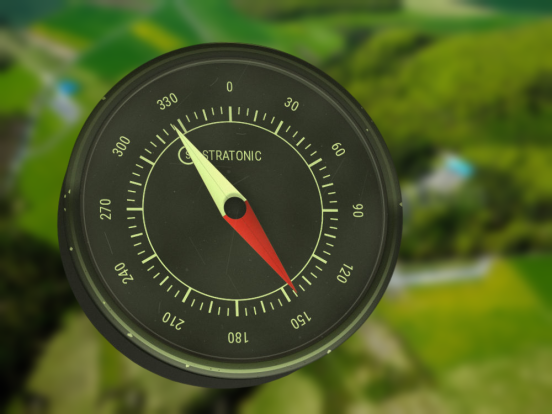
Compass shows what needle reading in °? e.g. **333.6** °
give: **145** °
